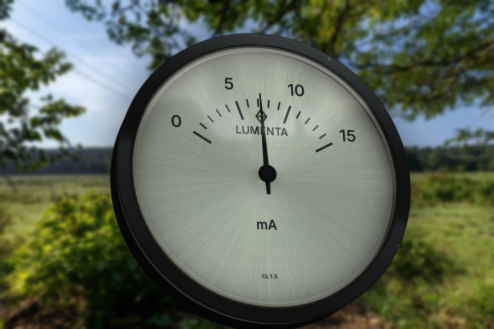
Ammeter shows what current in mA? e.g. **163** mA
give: **7** mA
